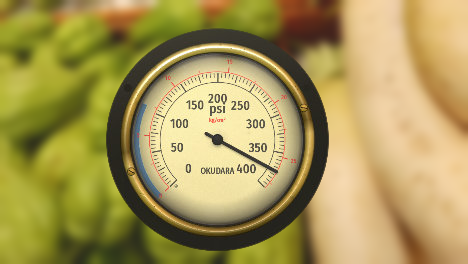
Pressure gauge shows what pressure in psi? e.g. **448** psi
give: **375** psi
